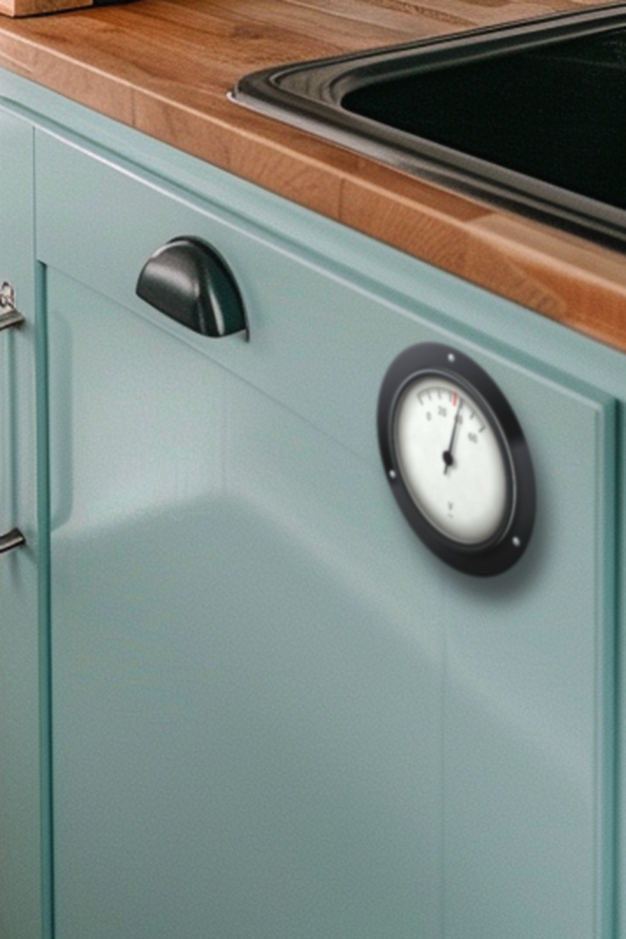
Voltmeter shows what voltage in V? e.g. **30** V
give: **40** V
